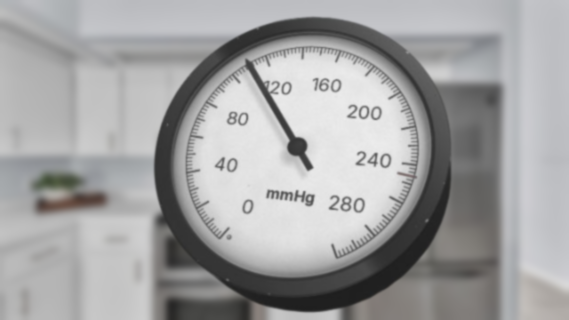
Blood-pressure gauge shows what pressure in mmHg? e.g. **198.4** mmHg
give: **110** mmHg
